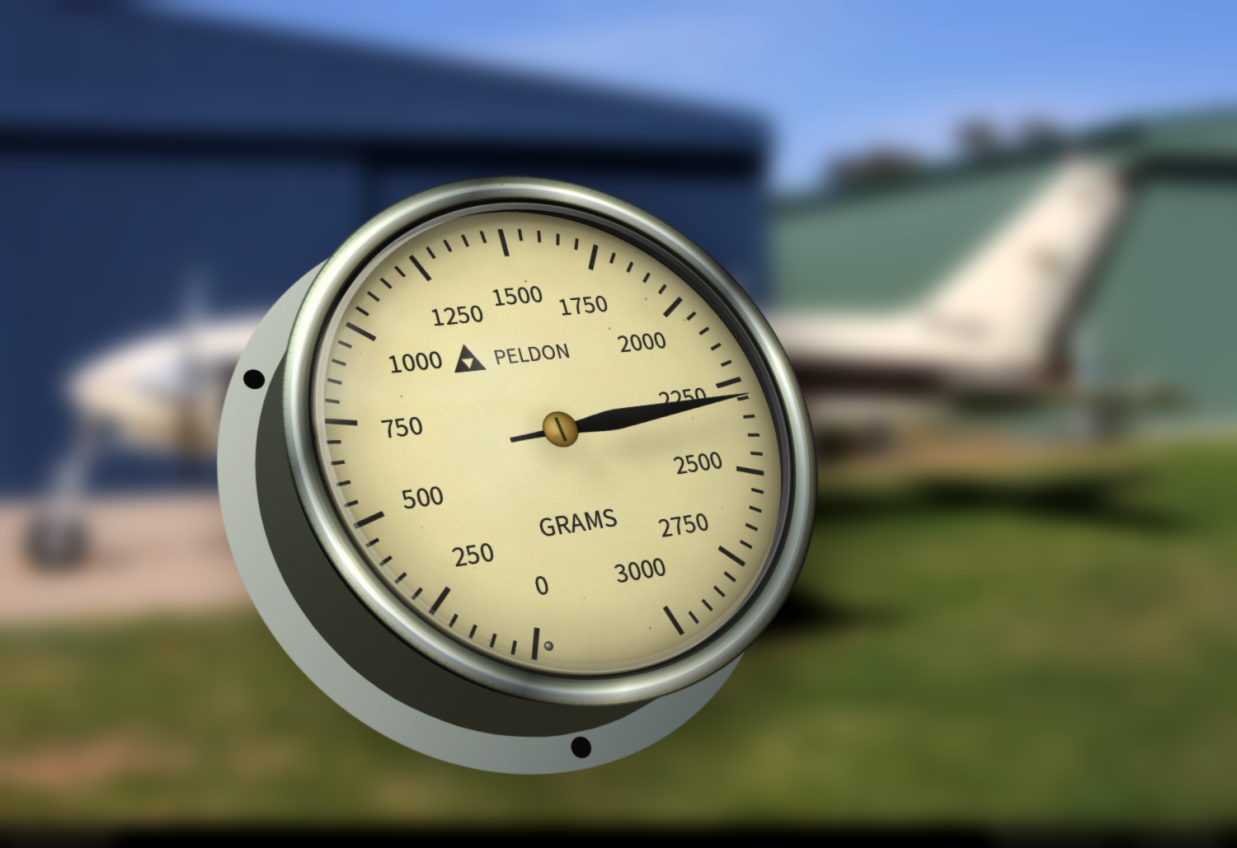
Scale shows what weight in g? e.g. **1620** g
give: **2300** g
